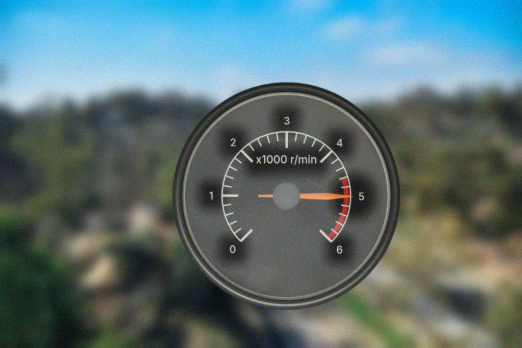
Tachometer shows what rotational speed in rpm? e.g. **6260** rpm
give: **5000** rpm
